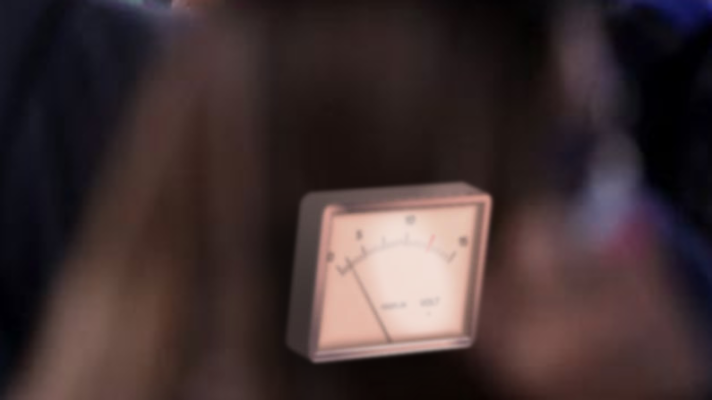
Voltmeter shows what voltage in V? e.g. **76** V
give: **2.5** V
